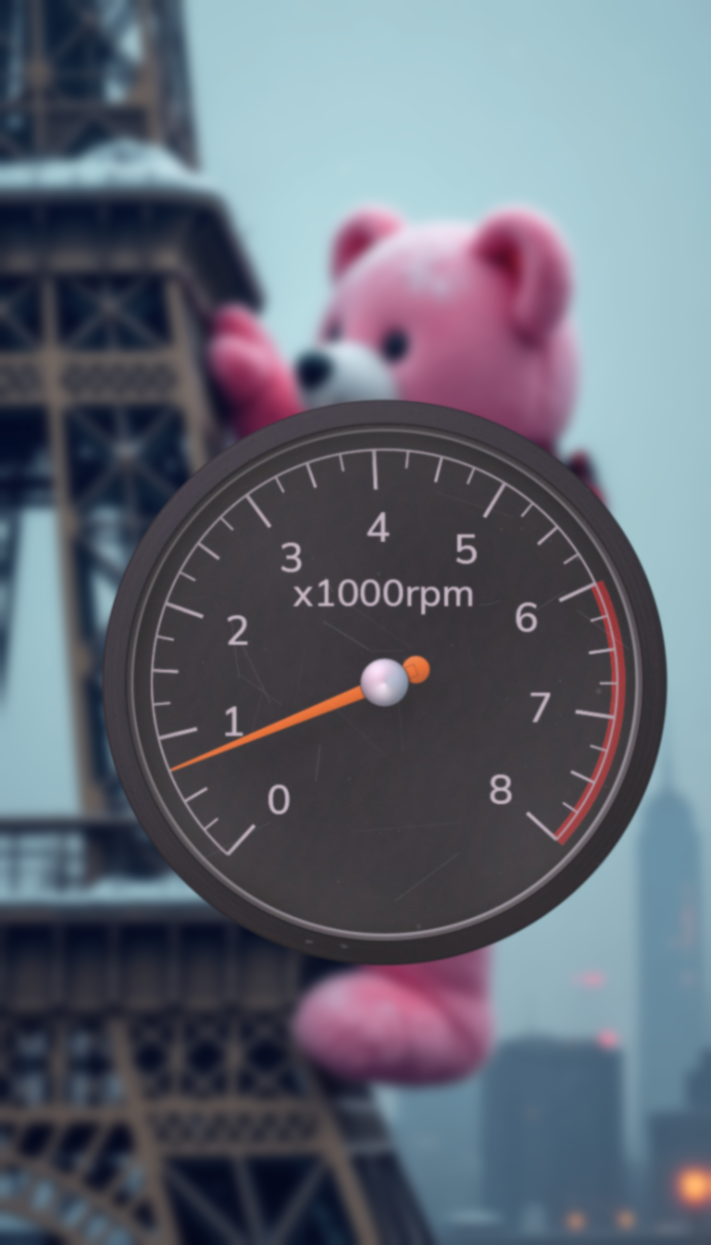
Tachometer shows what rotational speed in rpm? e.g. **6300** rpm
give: **750** rpm
